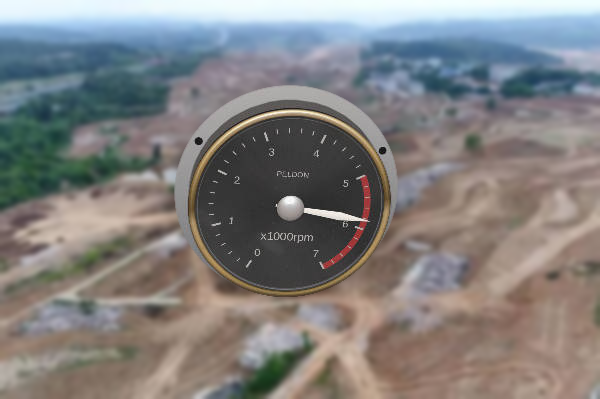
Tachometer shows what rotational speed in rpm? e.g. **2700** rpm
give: **5800** rpm
